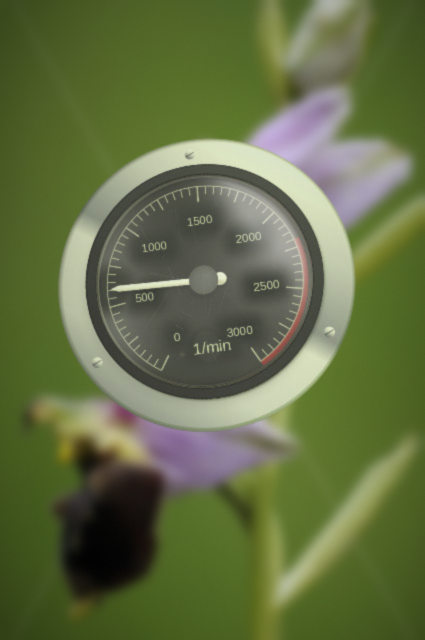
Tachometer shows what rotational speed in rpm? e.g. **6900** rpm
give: **600** rpm
